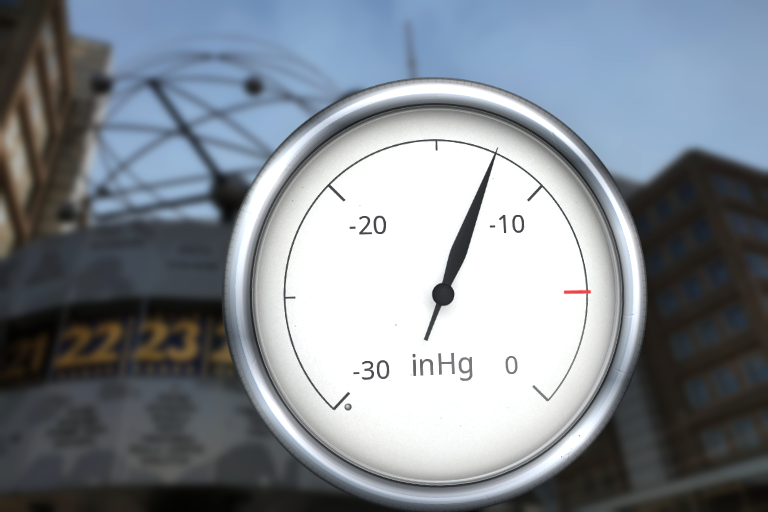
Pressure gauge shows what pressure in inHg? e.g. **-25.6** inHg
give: **-12.5** inHg
